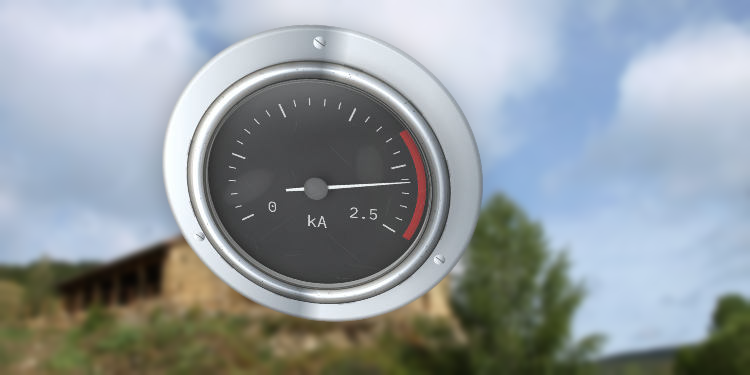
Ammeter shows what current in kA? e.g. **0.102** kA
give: **2.1** kA
